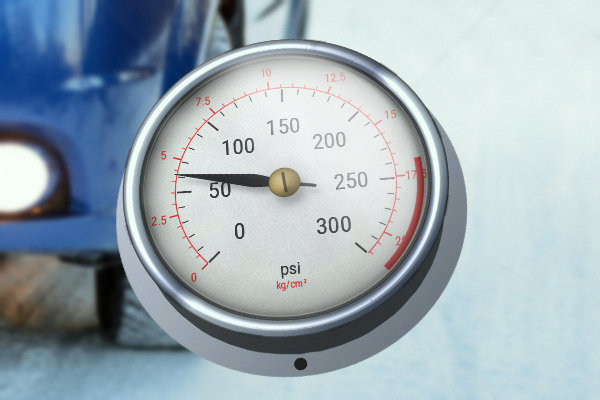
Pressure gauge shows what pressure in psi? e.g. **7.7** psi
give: **60** psi
